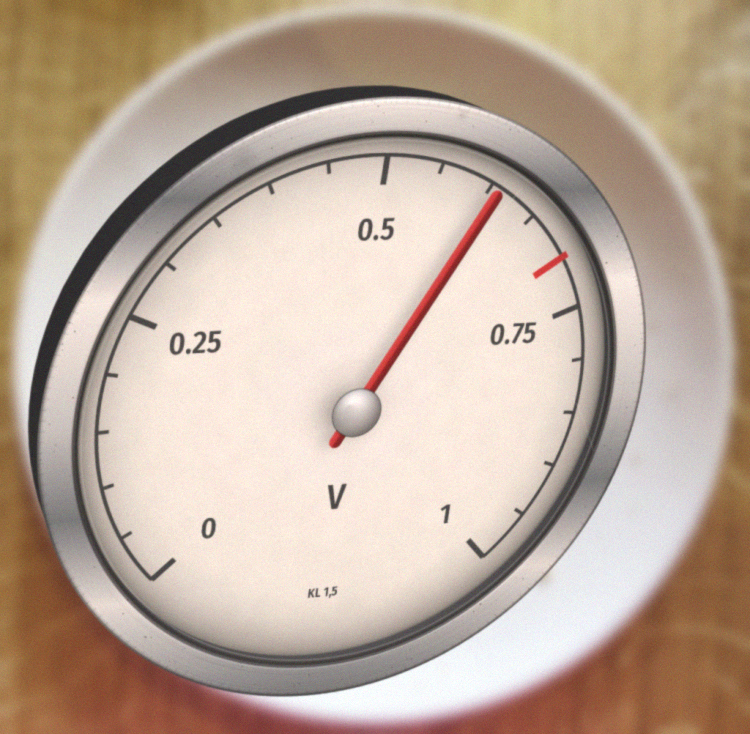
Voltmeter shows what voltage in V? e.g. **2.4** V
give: **0.6** V
